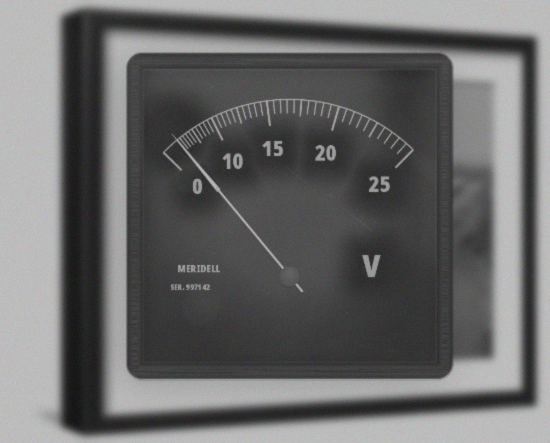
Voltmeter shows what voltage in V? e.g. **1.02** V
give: **5** V
